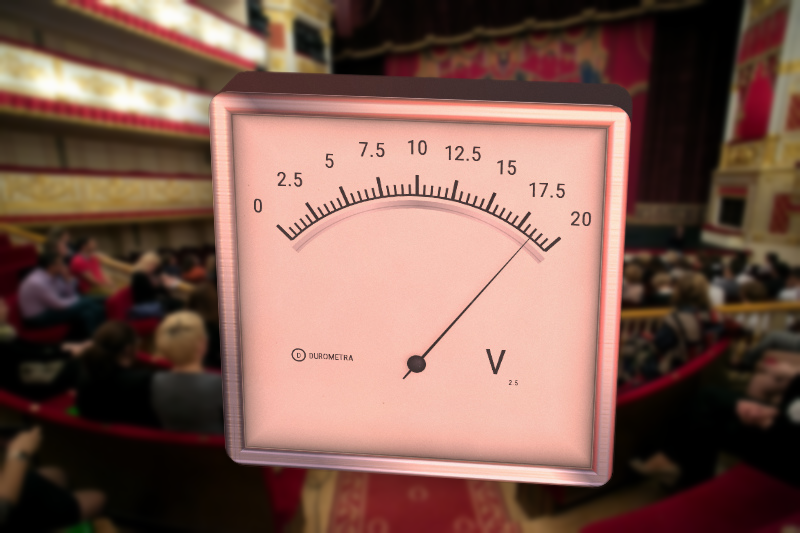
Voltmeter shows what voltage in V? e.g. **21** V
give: **18.5** V
